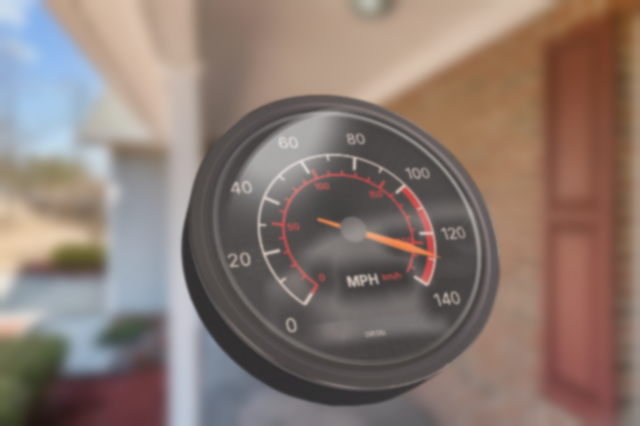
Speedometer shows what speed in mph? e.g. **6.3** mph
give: **130** mph
